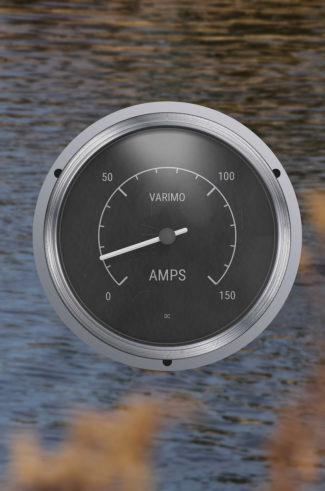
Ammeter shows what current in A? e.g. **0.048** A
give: **15** A
